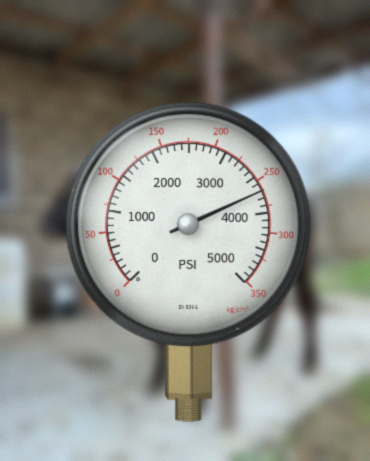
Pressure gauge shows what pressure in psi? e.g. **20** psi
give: **3700** psi
